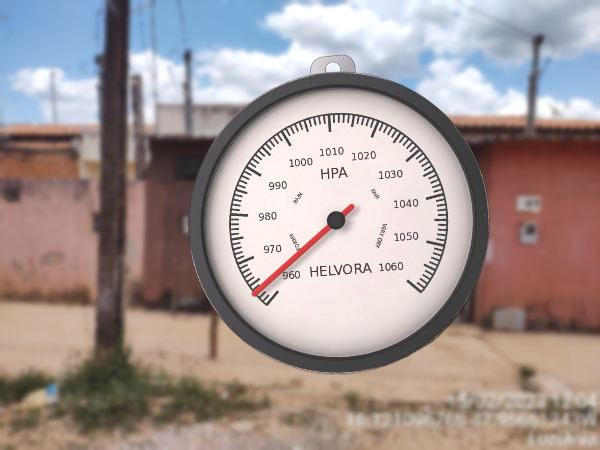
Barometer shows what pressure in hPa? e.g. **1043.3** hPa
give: **963** hPa
